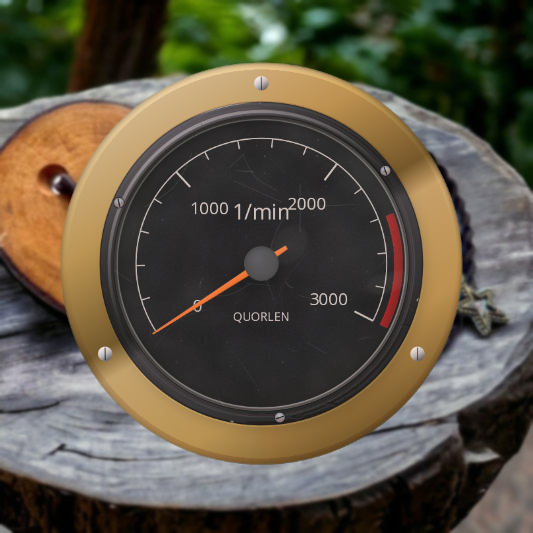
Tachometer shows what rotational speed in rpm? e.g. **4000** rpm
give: **0** rpm
